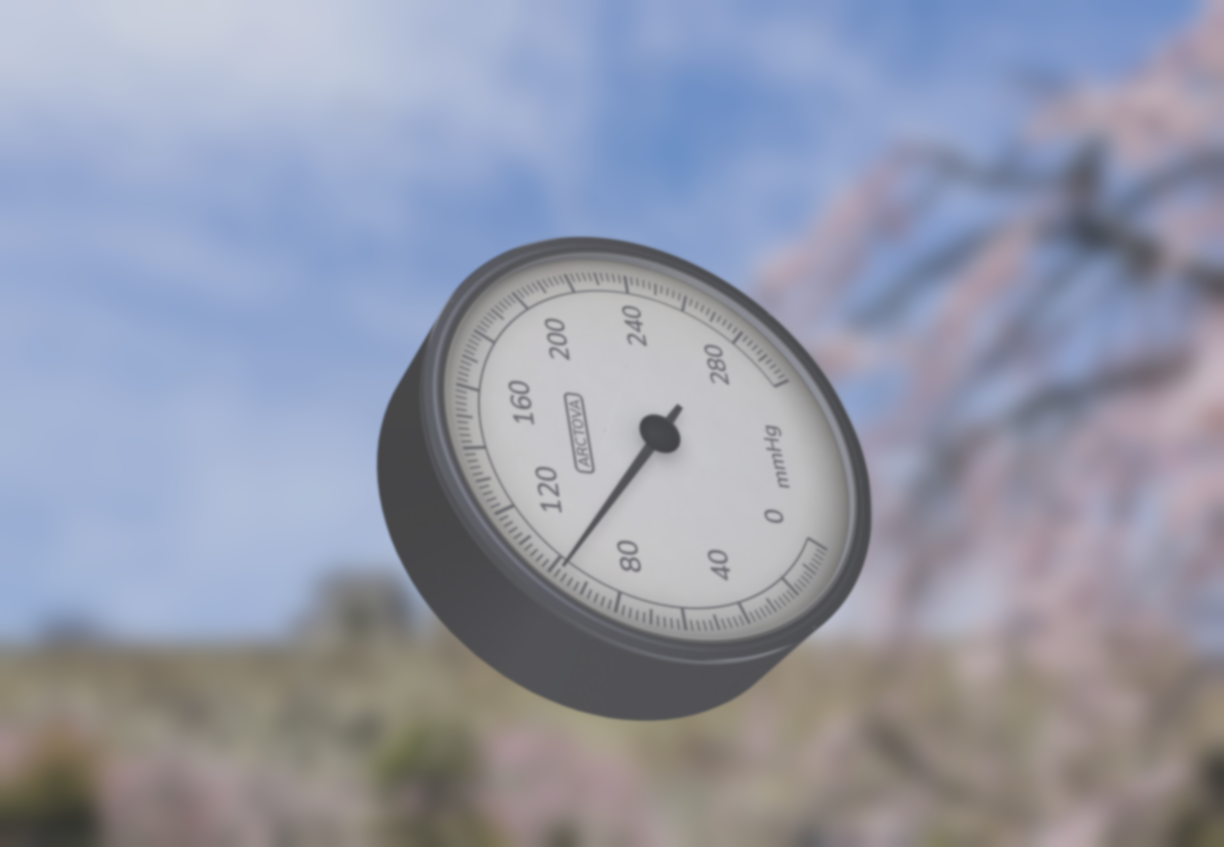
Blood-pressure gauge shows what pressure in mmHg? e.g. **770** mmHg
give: **98** mmHg
